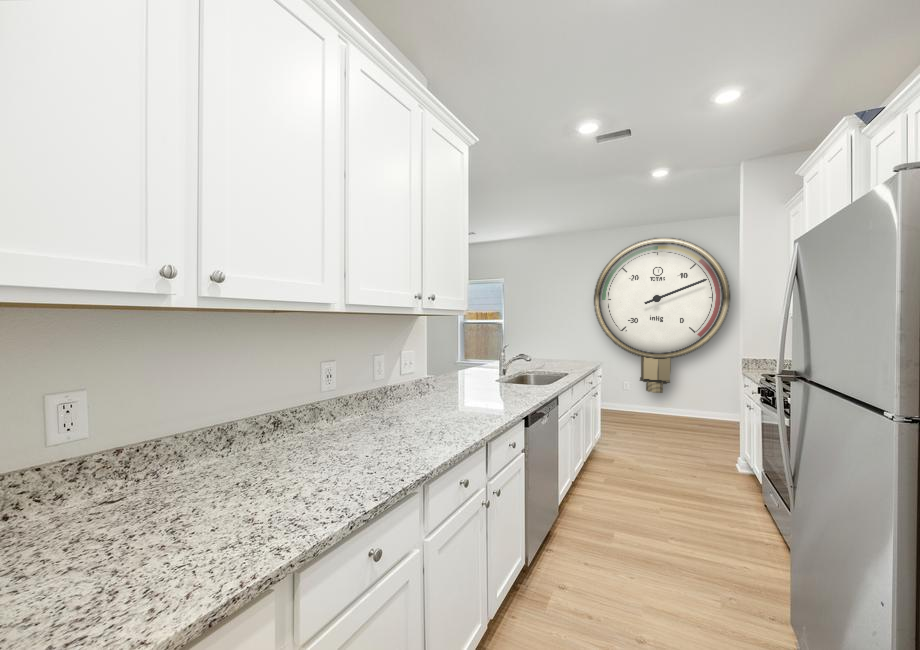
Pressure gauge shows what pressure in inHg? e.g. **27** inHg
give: **-7.5** inHg
